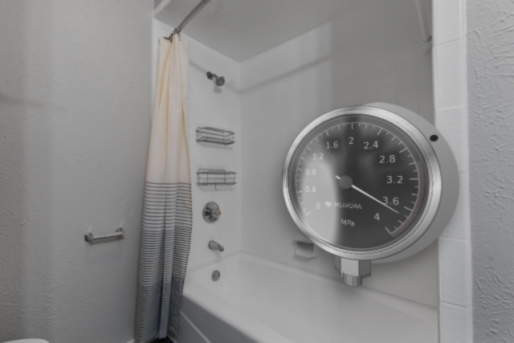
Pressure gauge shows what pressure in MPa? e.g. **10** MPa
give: **3.7** MPa
